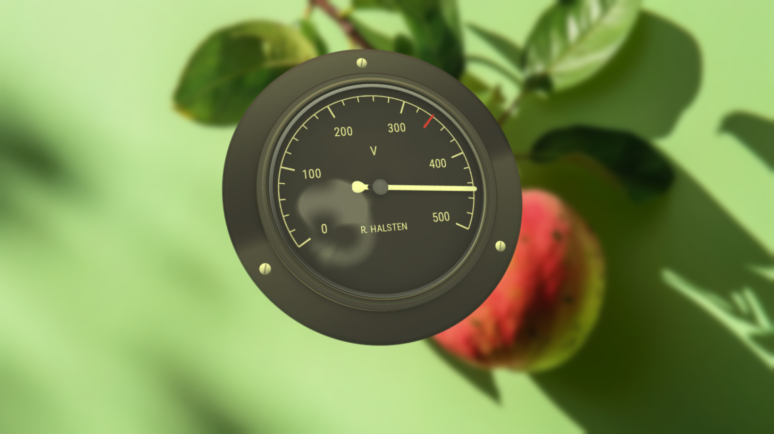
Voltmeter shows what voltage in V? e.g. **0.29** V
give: **450** V
